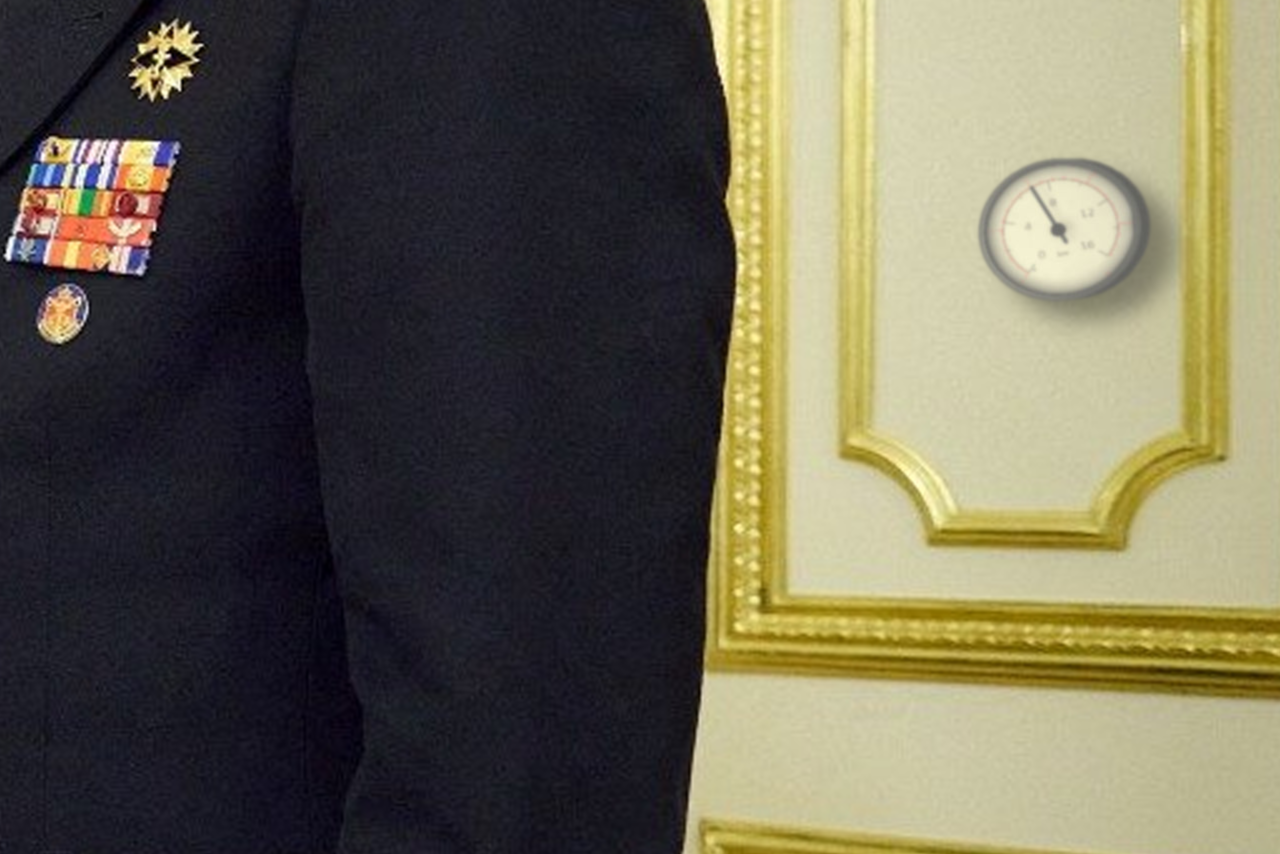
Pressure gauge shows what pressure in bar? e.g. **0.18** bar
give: **7** bar
